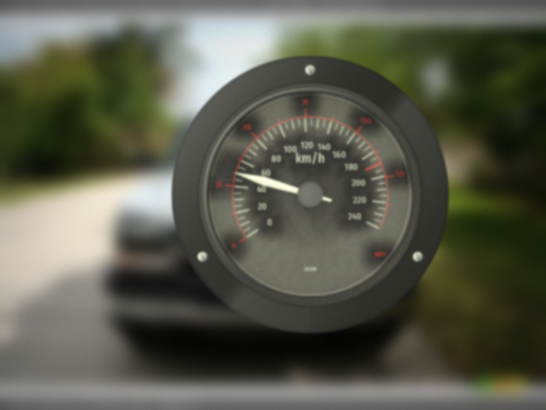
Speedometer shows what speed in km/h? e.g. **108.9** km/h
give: **50** km/h
